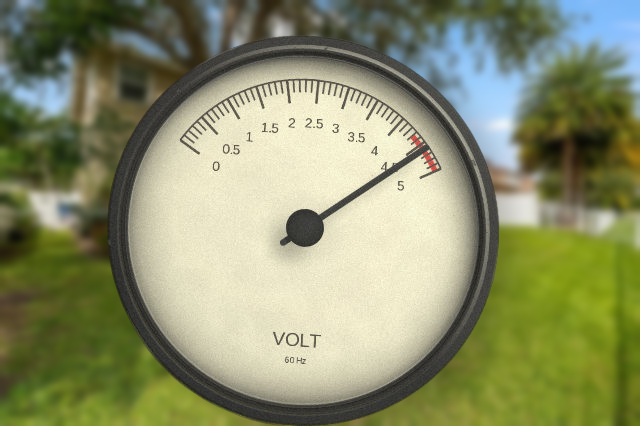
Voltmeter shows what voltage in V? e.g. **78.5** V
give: **4.6** V
